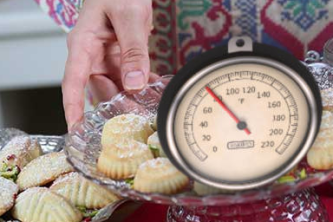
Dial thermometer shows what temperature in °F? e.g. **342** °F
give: **80** °F
